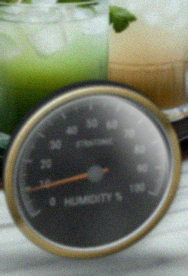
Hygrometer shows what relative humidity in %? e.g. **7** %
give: **10** %
